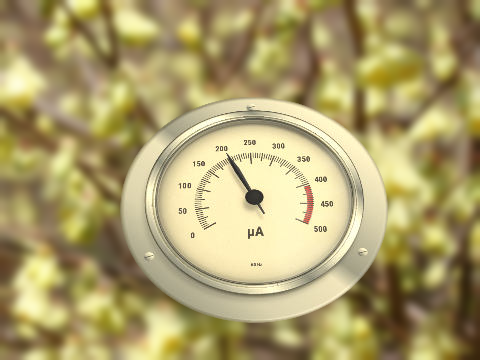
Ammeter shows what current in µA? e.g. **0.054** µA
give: **200** µA
